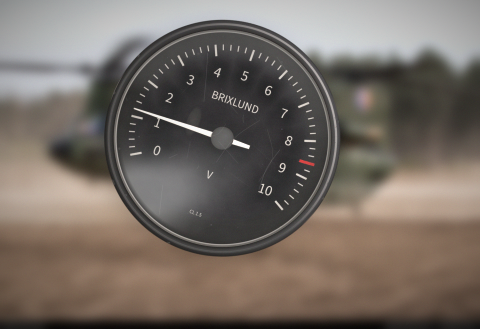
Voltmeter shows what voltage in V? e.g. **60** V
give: **1.2** V
